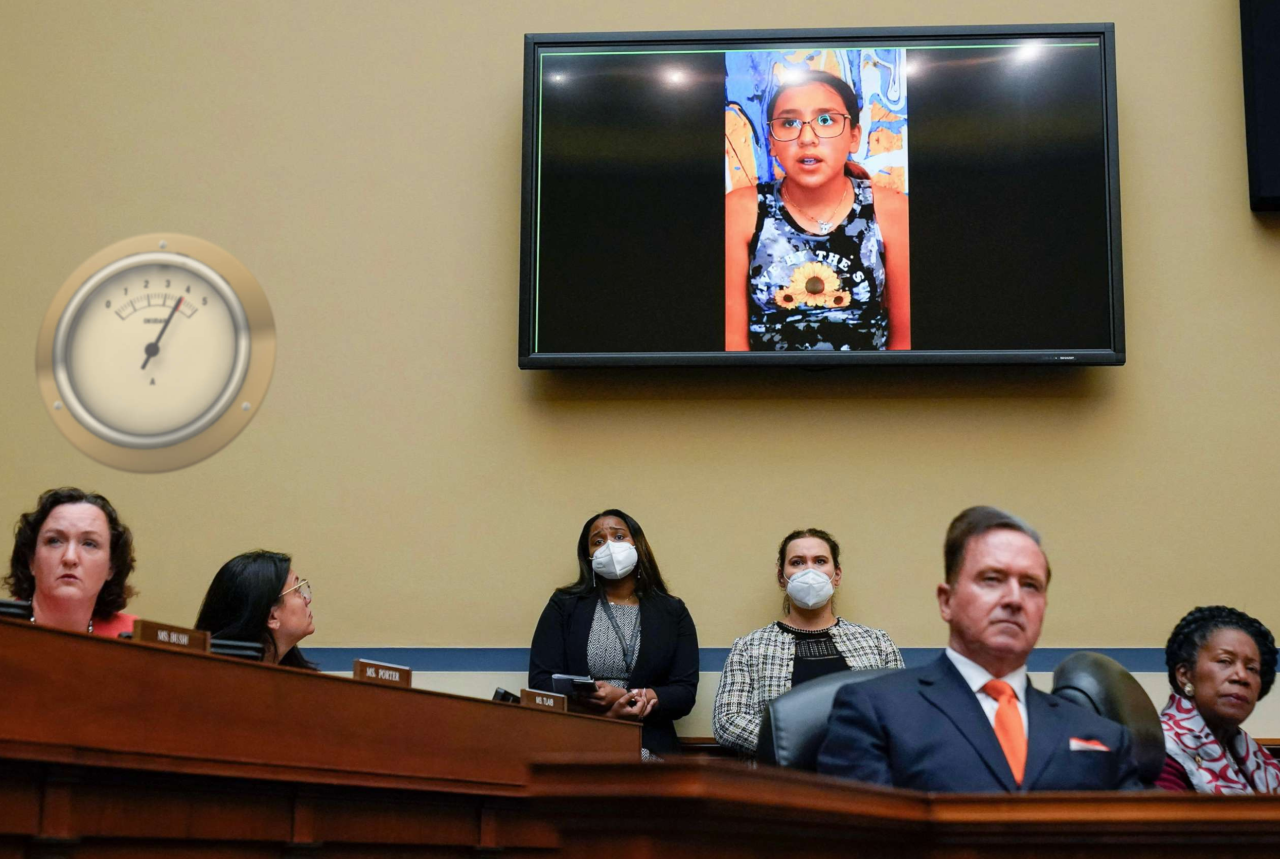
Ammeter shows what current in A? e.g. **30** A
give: **4** A
